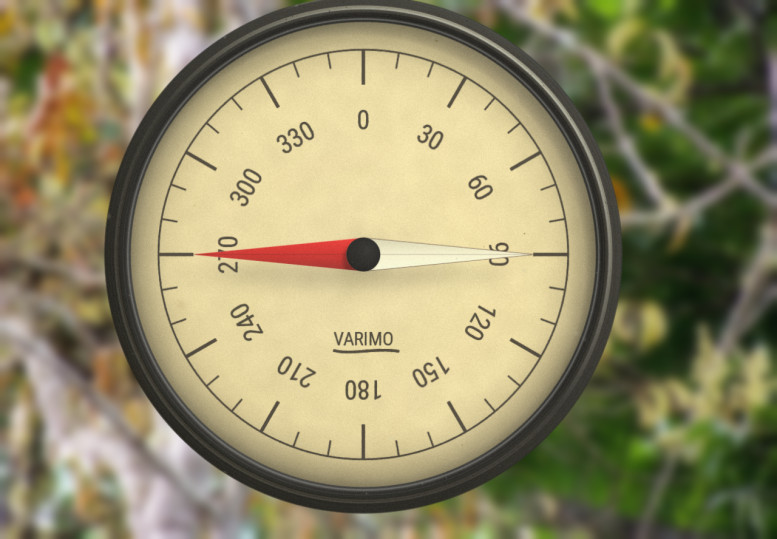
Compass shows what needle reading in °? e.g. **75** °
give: **270** °
